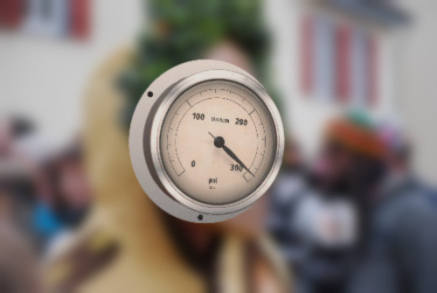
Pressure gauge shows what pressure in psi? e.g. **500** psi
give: **290** psi
